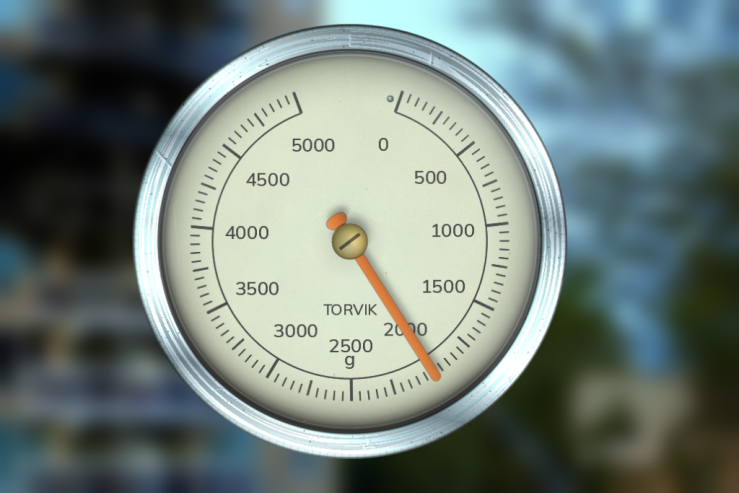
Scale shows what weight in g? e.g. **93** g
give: **2000** g
